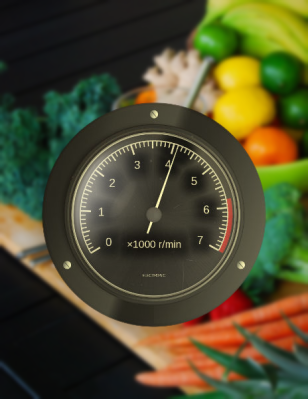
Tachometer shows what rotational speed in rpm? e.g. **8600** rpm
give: **4100** rpm
